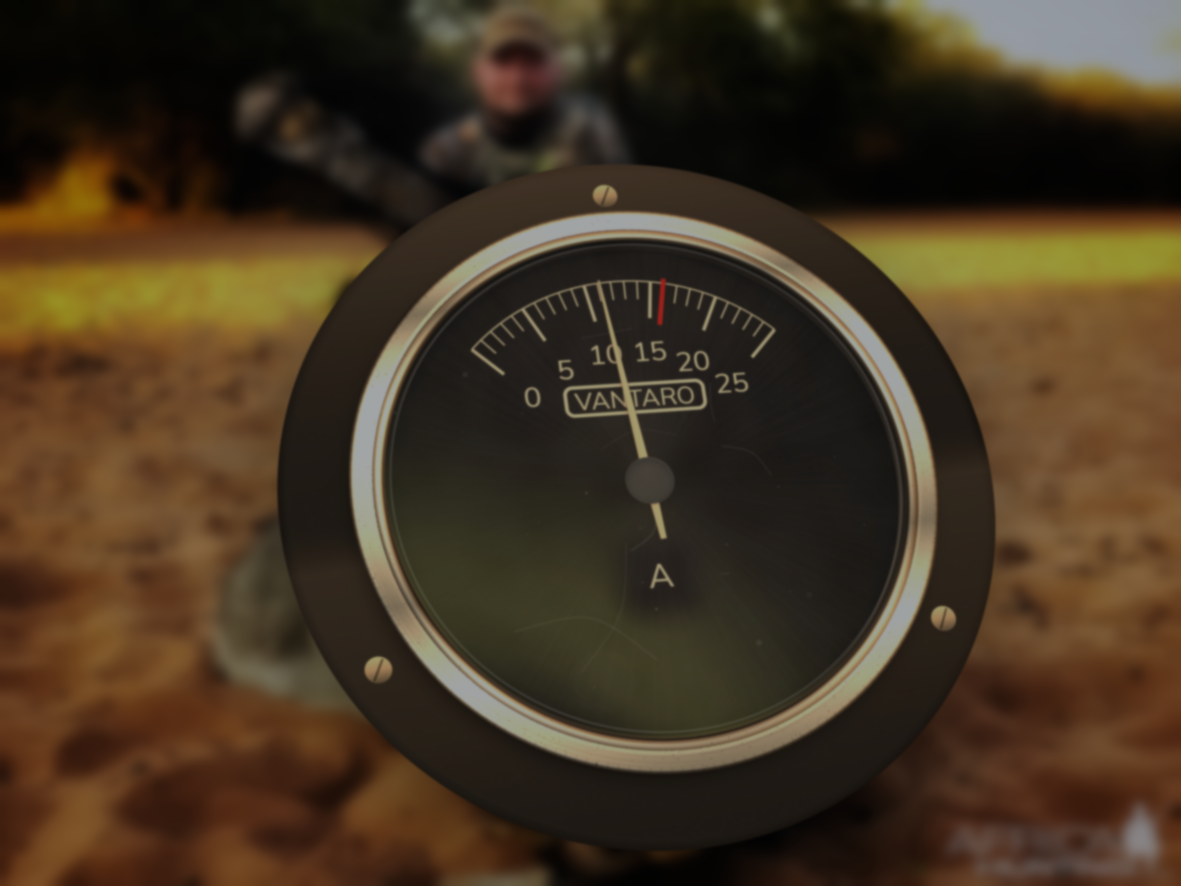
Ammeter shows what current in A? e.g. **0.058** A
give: **11** A
